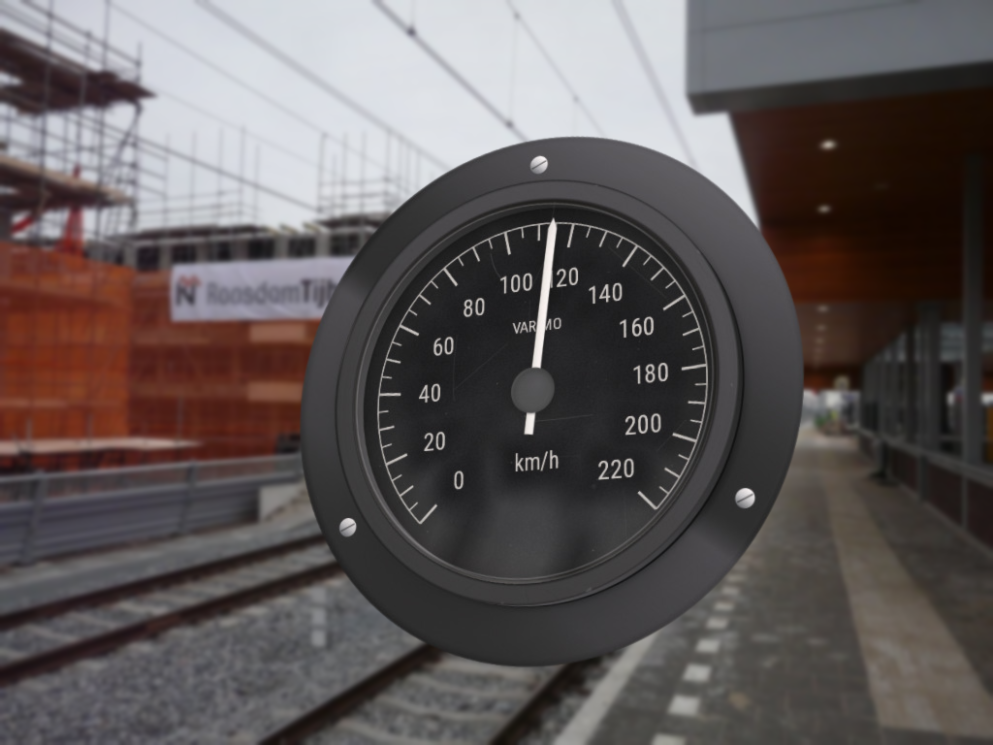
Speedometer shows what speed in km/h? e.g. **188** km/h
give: **115** km/h
